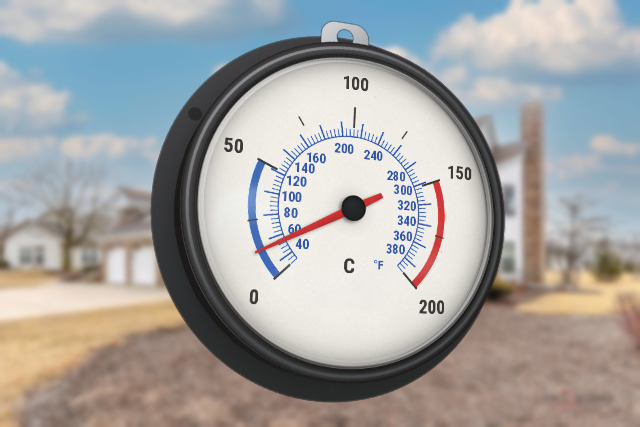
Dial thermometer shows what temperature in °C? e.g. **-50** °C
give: **12.5** °C
